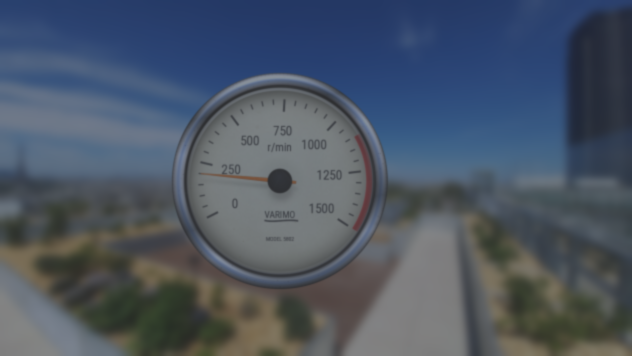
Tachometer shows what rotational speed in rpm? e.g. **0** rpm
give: **200** rpm
